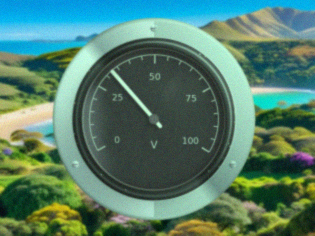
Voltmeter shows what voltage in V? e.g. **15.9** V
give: **32.5** V
